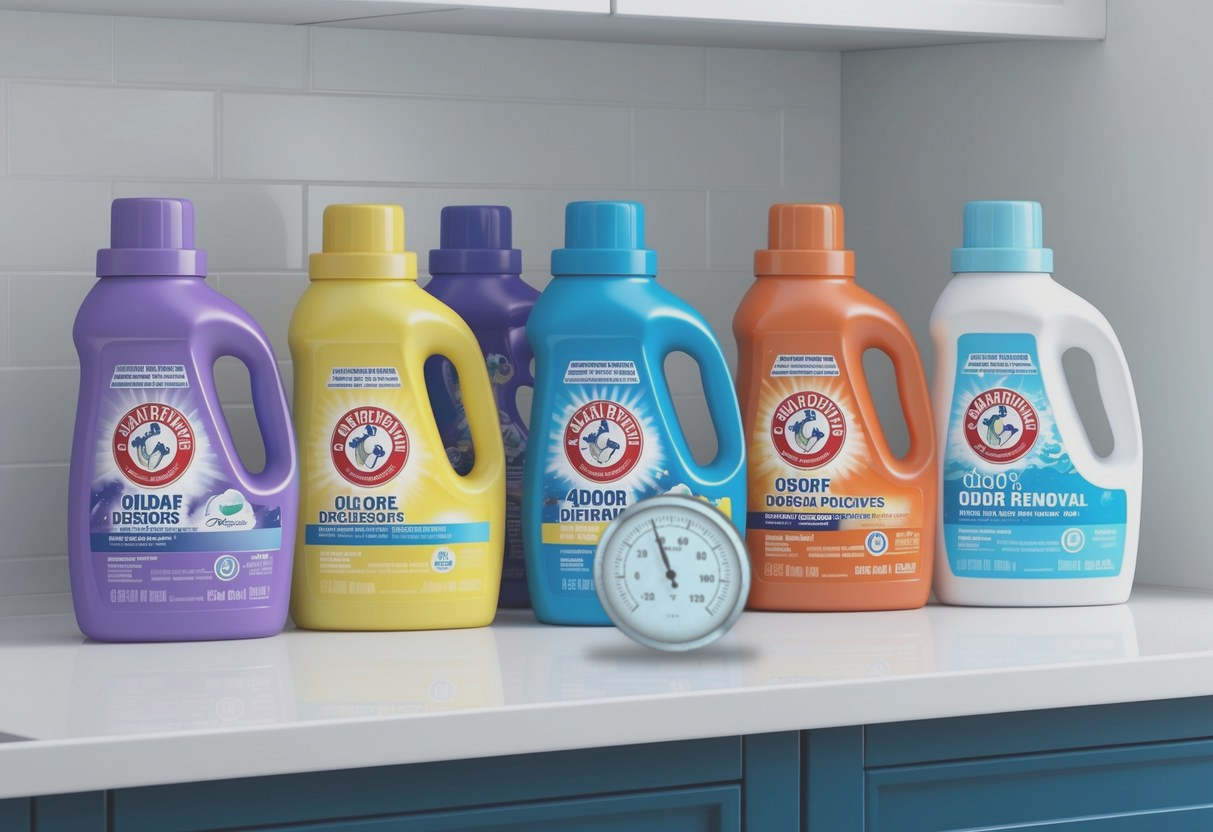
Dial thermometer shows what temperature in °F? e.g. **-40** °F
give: **40** °F
